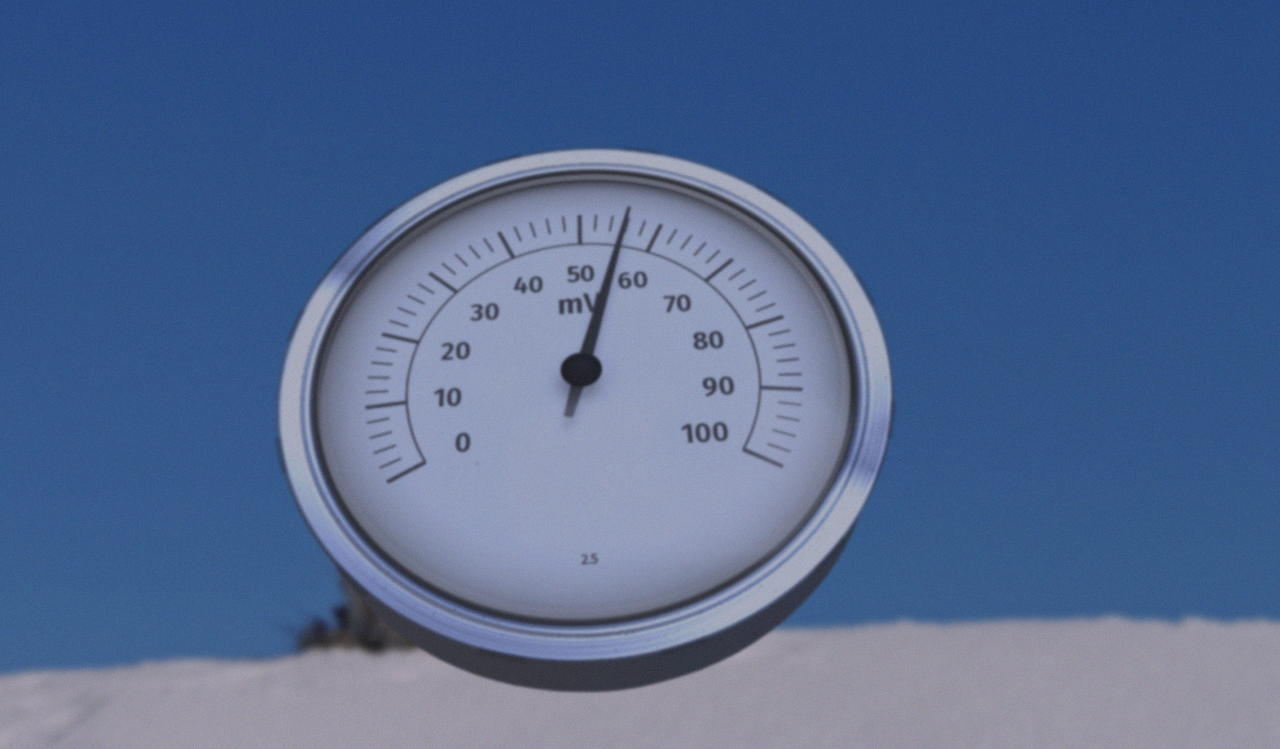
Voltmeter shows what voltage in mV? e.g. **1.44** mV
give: **56** mV
